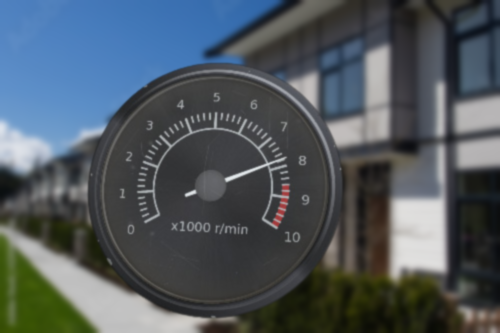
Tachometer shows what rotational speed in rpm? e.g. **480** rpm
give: **7800** rpm
